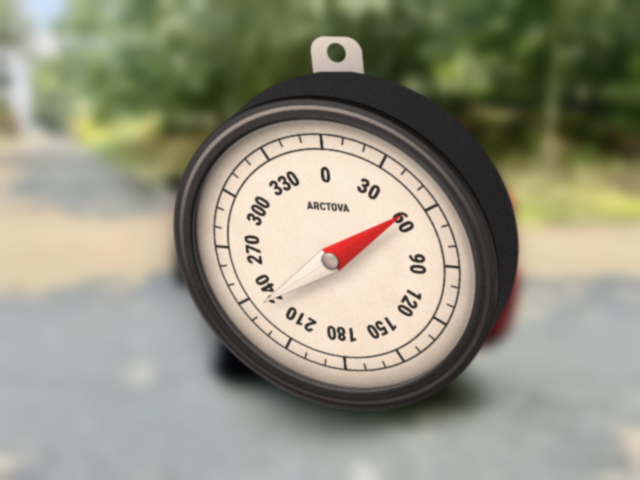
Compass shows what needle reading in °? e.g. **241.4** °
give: **55** °
